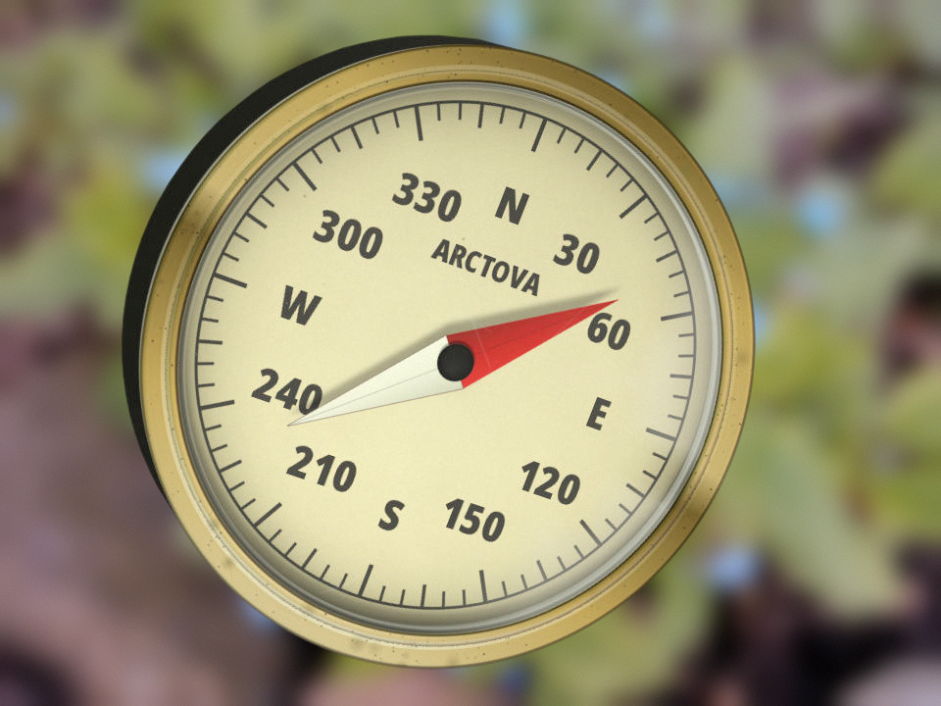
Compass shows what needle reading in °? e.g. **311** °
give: **50** °
